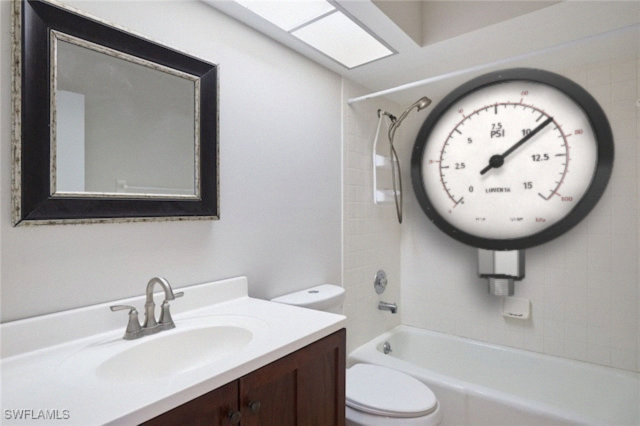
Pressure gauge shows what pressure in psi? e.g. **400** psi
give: **10.5** psi
